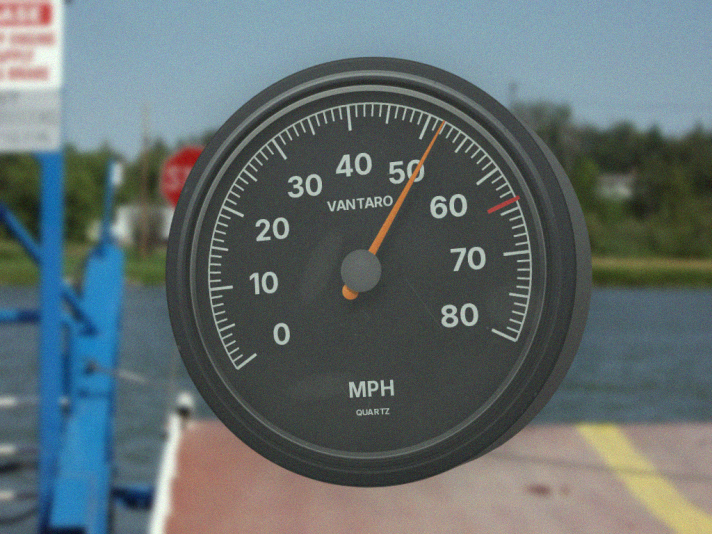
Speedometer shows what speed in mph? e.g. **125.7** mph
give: **52** mph
